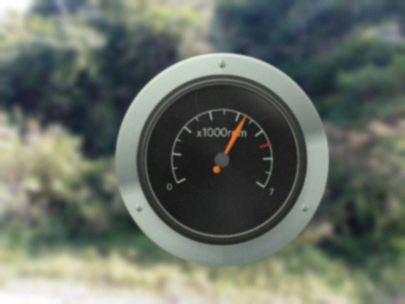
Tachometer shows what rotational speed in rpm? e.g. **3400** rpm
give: **4250** rpm
